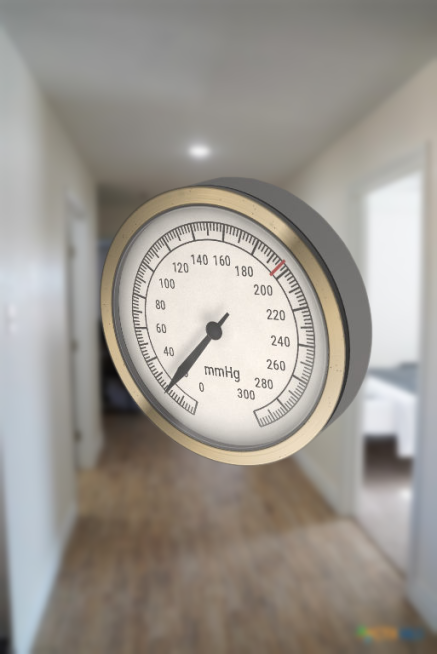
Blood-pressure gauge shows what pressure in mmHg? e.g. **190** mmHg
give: **20** mmHg
